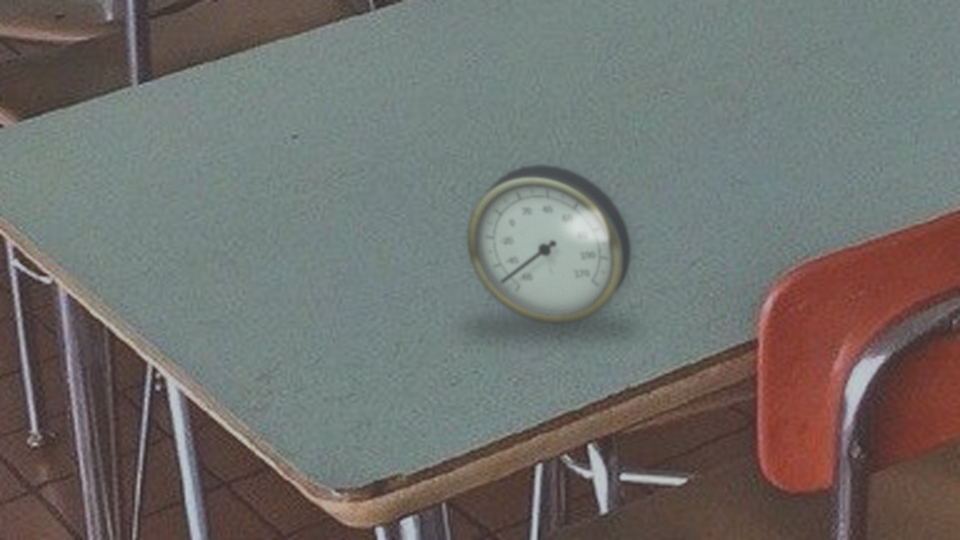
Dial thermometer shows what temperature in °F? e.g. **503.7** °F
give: **-50** °F
